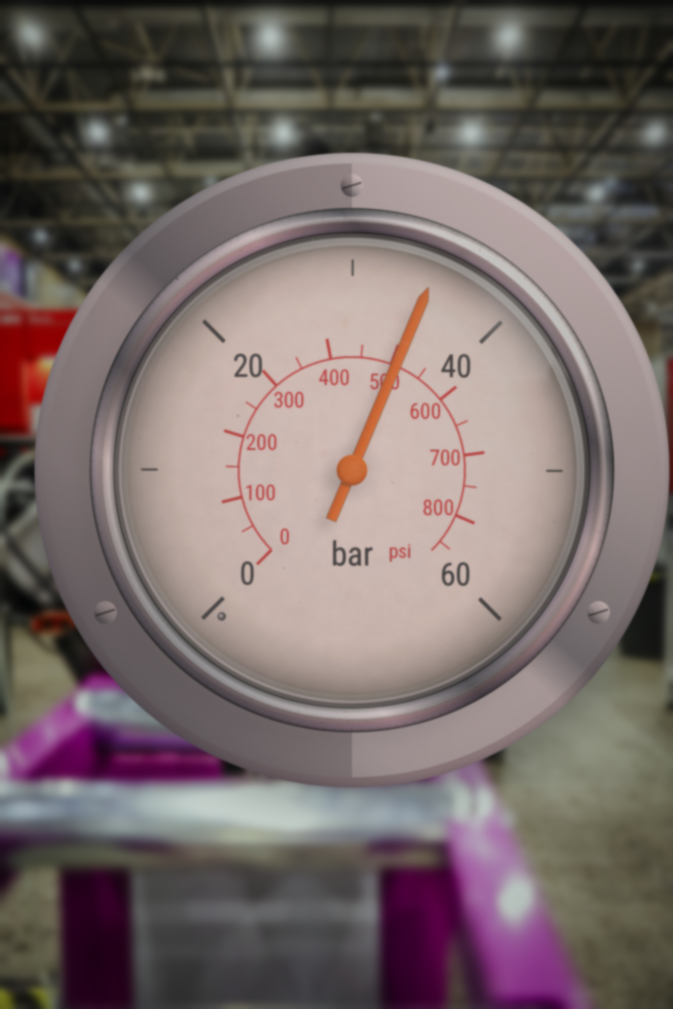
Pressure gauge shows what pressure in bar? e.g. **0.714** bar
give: **35** bar
